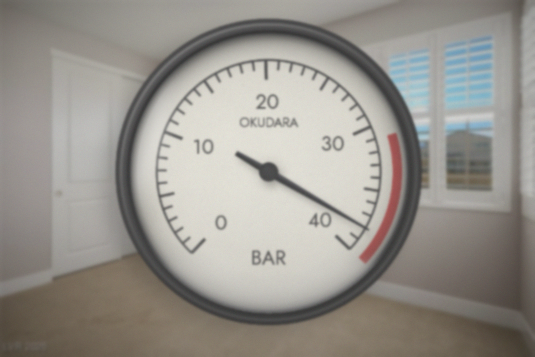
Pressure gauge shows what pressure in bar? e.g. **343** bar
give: **38** bar
